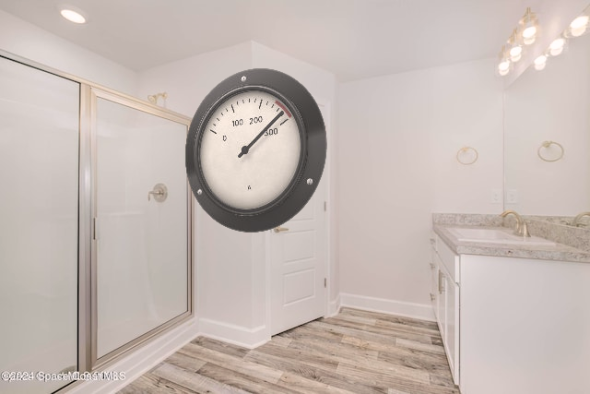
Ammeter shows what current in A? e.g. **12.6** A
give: **280** A
